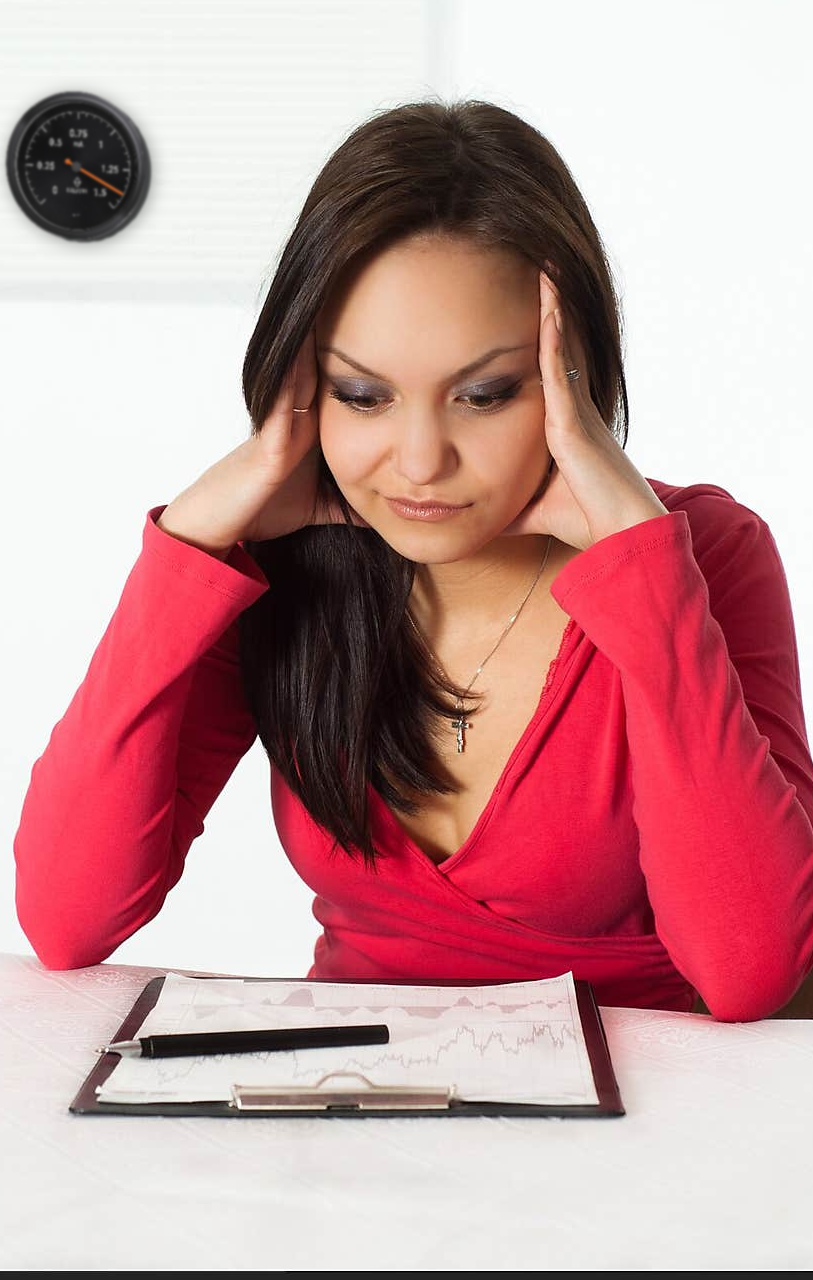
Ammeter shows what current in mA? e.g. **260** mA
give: **1.4** mA
